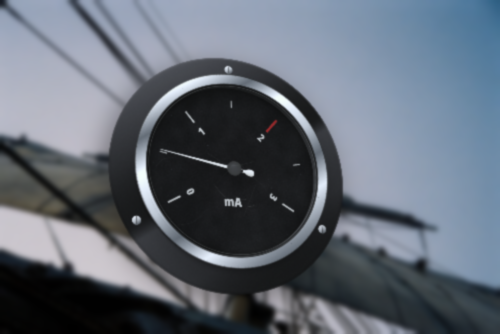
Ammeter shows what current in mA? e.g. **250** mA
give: **0.5** mA
